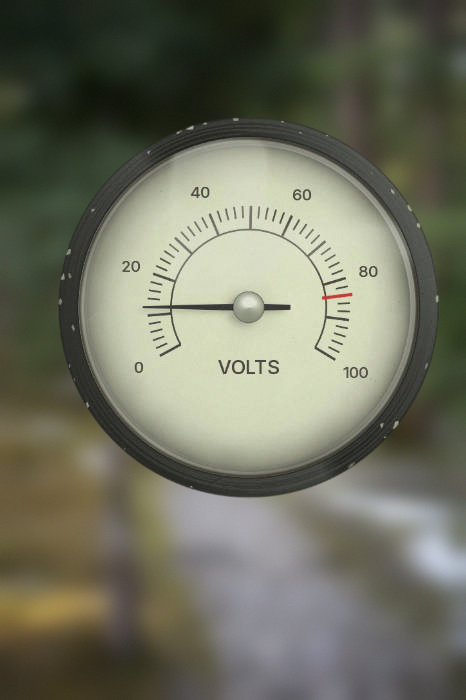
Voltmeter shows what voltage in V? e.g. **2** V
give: **12** V
